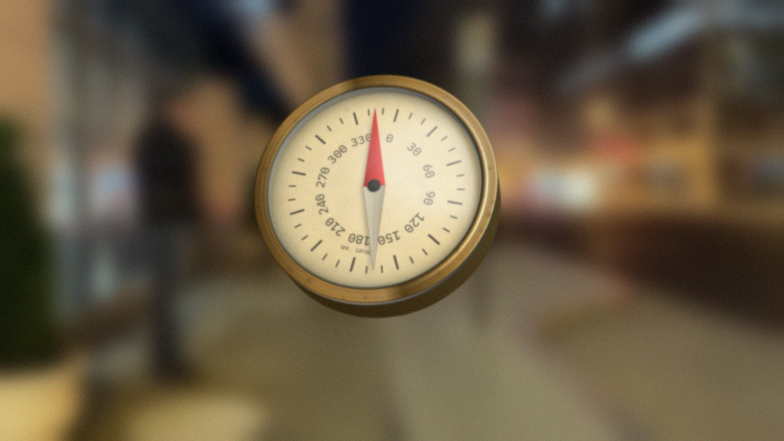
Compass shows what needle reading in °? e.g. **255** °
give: **345** °
